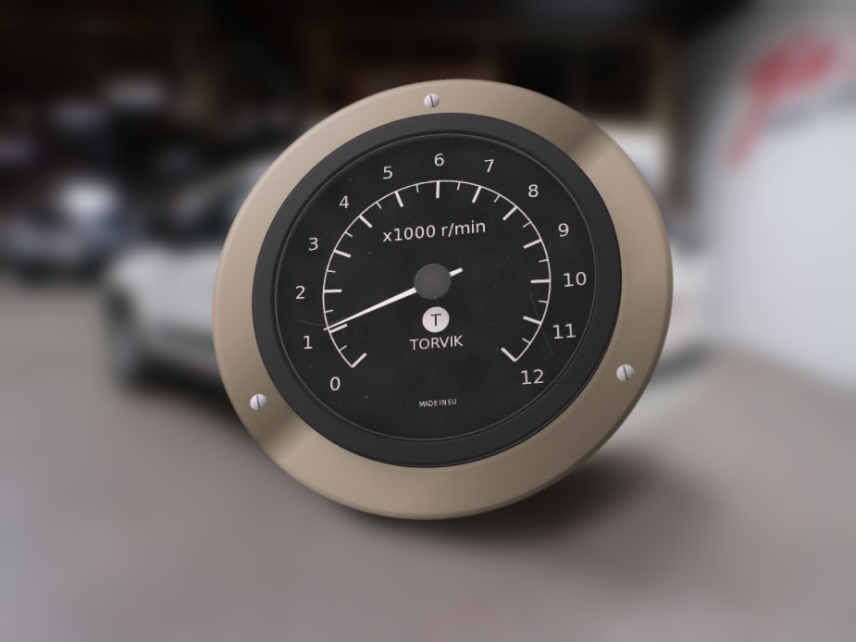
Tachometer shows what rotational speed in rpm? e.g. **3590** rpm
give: **1000** rpm
